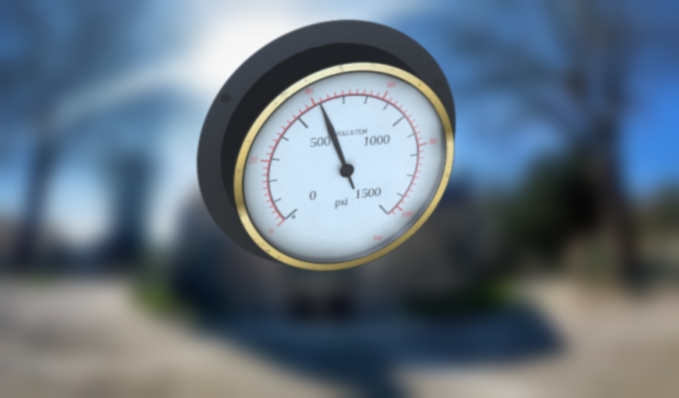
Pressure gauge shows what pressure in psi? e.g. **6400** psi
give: **600** psi
